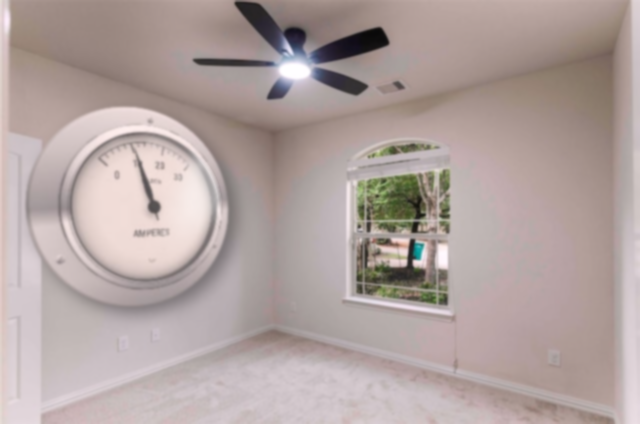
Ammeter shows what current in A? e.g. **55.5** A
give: **10** A
